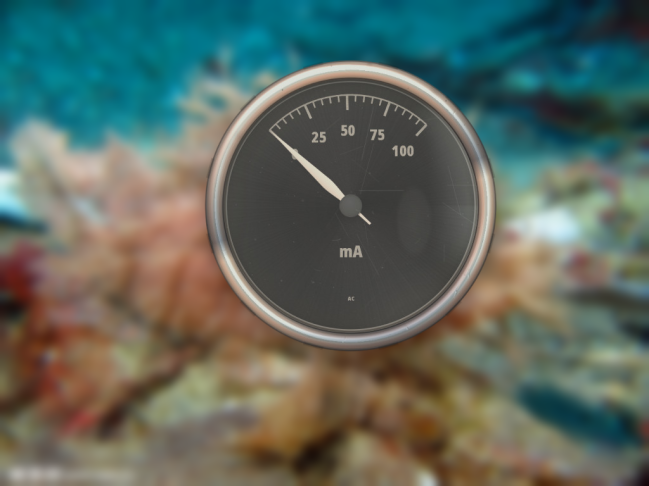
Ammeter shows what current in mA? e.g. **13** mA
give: **0** mA
